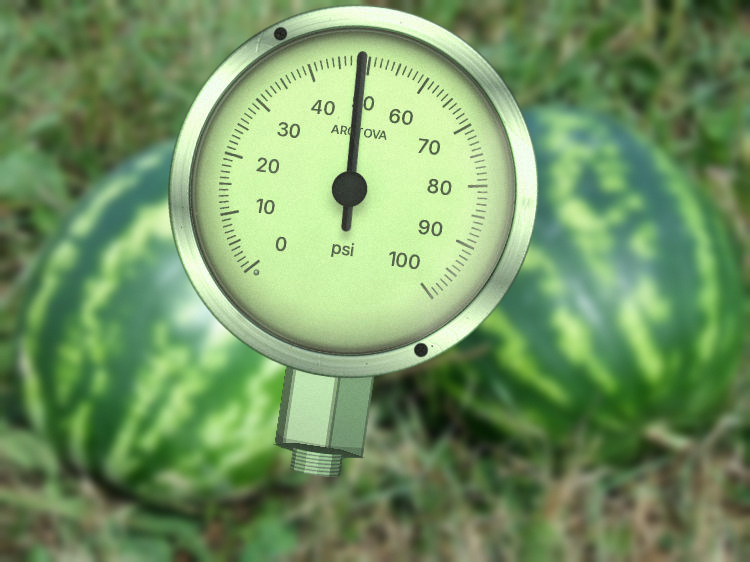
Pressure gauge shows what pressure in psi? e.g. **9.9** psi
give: **49** psi
